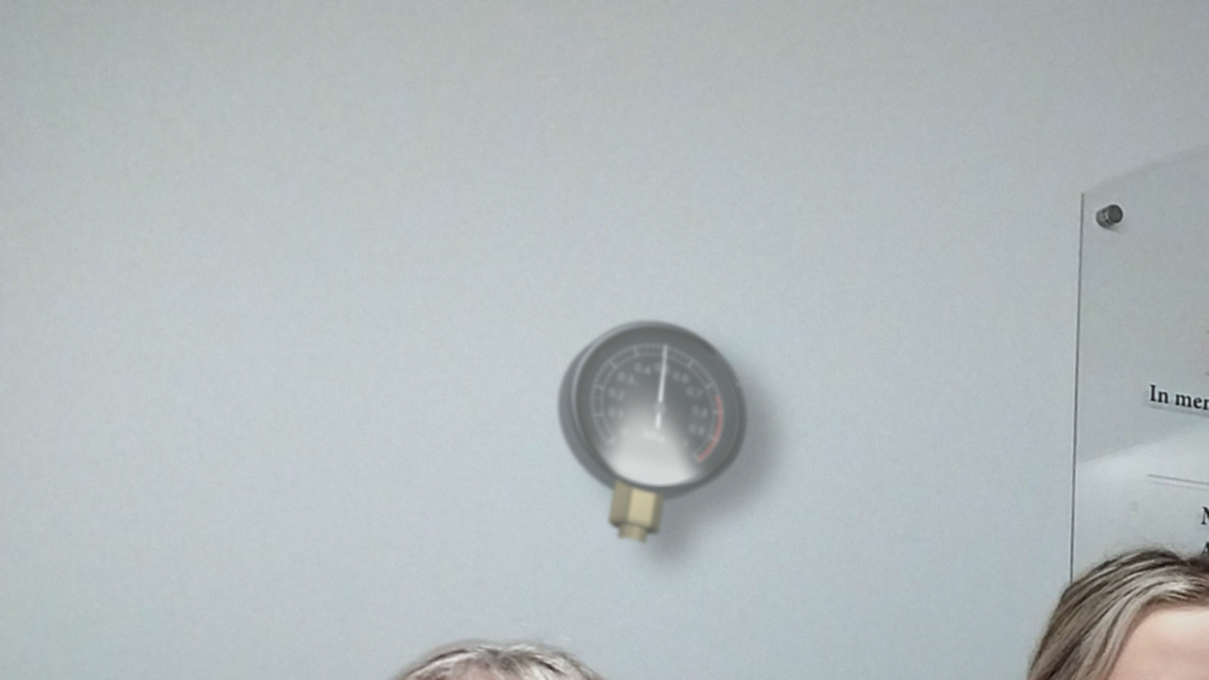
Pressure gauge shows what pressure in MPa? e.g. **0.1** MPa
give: **0.5** MPa
